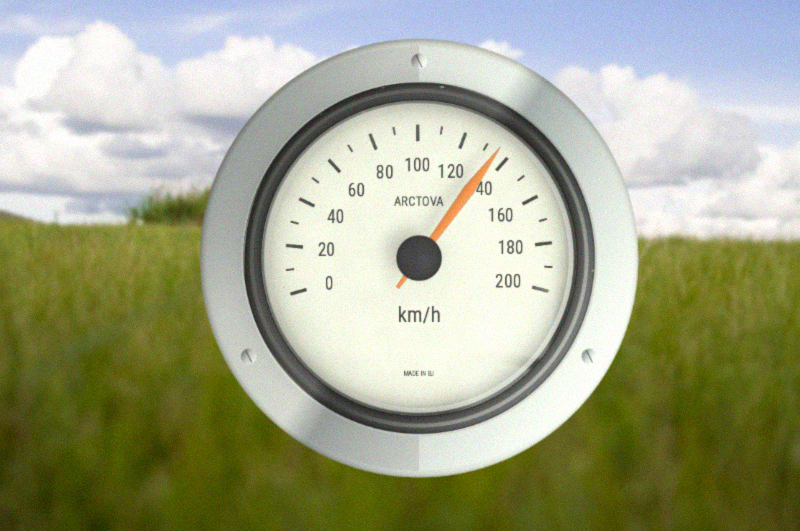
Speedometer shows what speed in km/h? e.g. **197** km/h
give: **135** km/h
